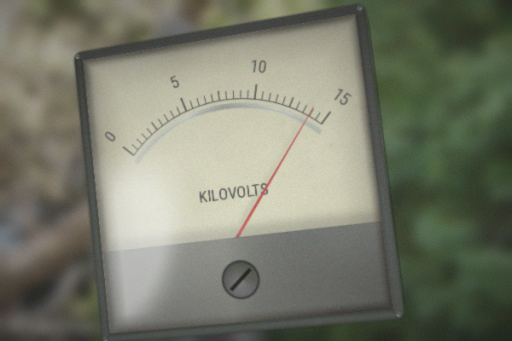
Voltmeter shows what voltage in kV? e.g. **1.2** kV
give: **14** kV
